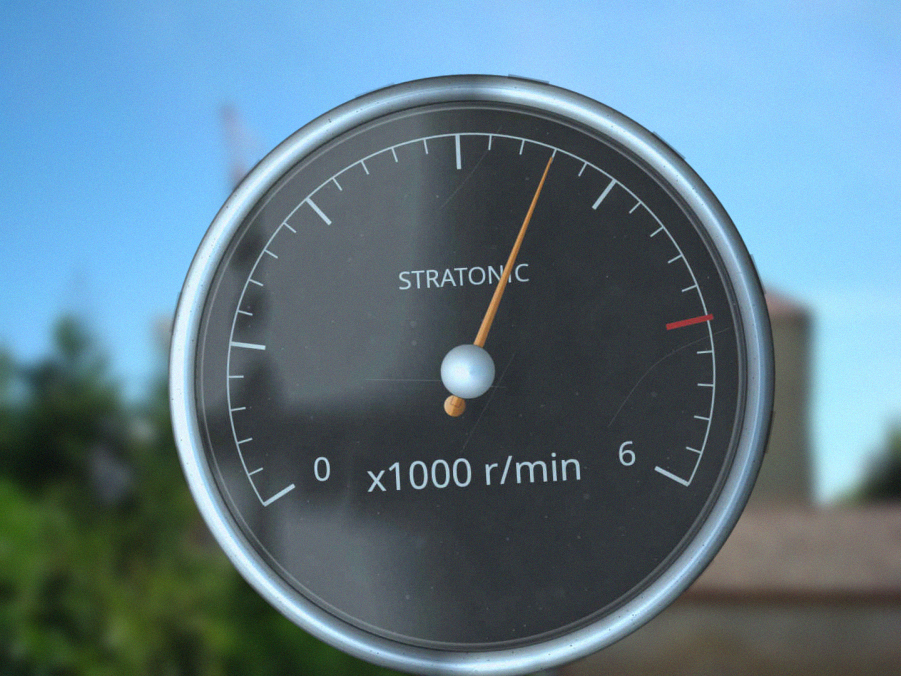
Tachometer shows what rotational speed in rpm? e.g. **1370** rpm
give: **3600** rpm
